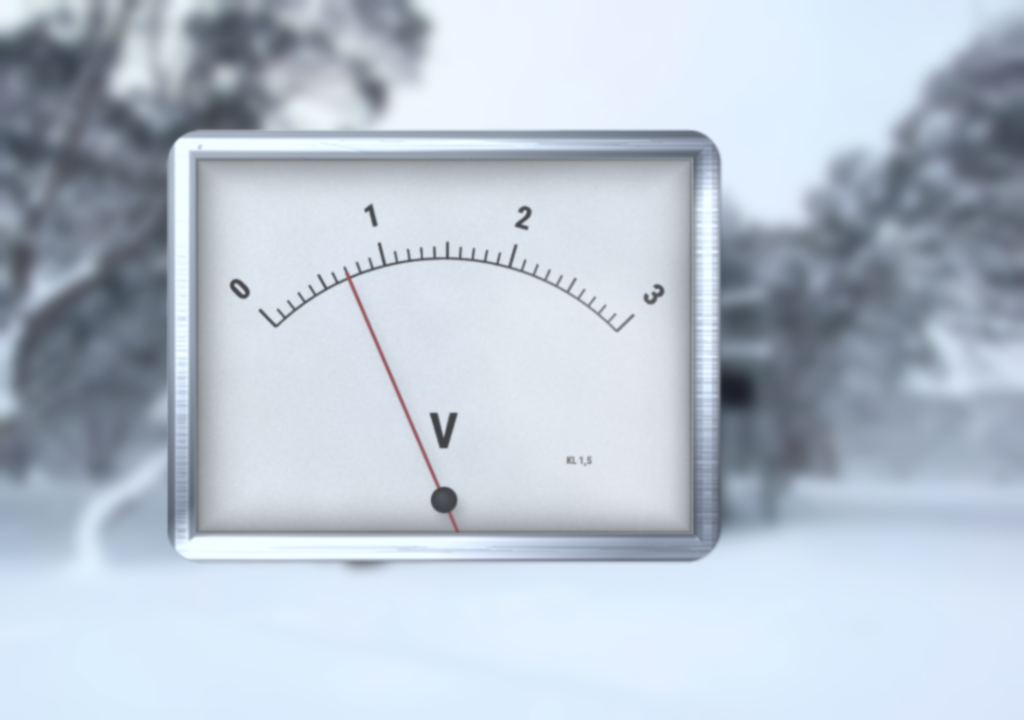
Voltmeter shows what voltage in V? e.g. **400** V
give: **0.7** V
